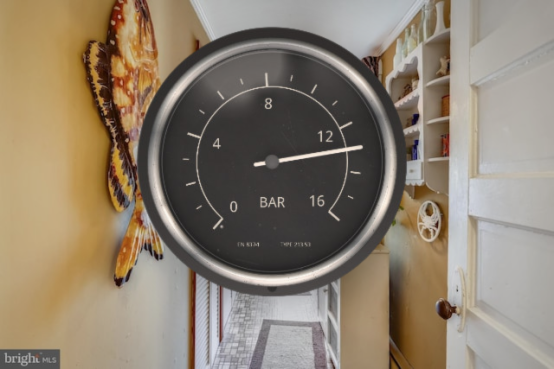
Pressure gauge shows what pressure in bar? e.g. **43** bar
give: **13** bar
